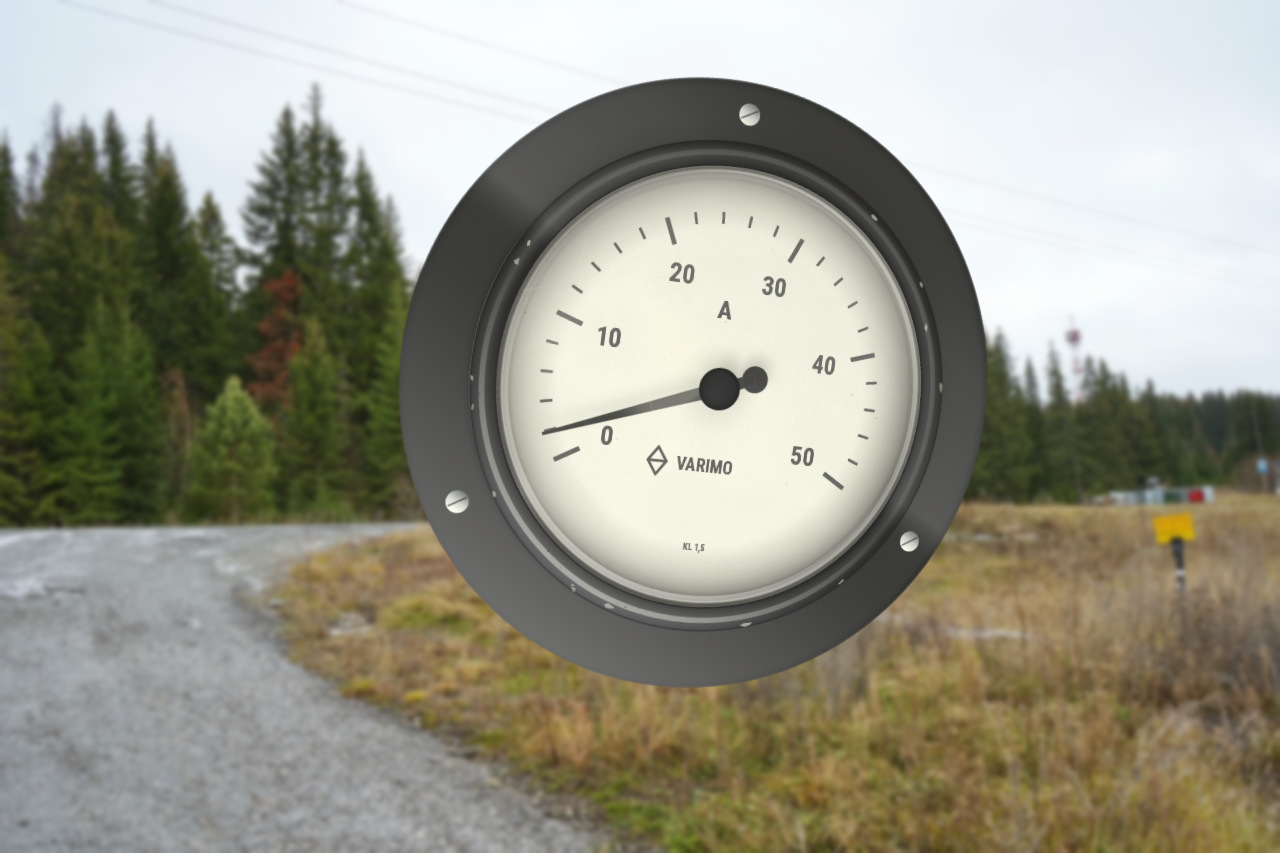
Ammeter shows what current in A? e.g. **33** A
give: **2** A
